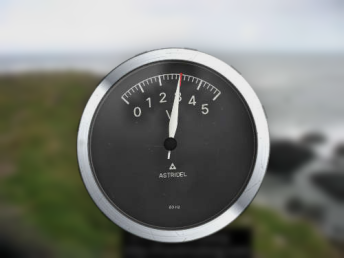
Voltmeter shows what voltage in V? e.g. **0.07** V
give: **3** V
